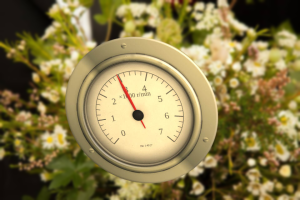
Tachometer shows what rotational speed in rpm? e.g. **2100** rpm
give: **3000** rpm
